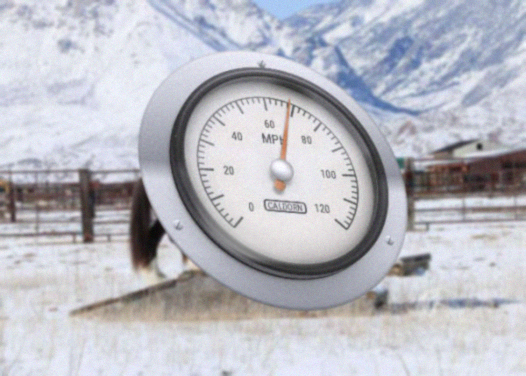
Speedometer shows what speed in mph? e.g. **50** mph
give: **68** mph
